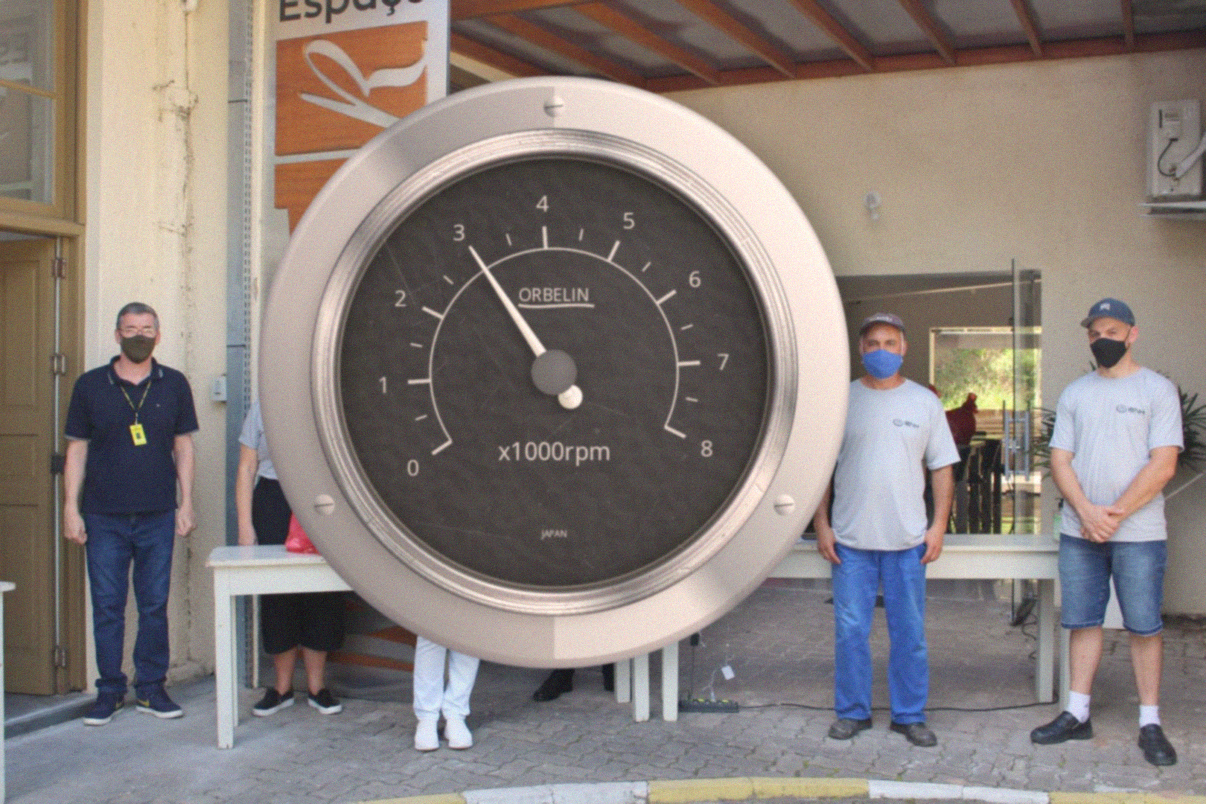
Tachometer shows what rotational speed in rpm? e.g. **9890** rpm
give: **3000** rpm
